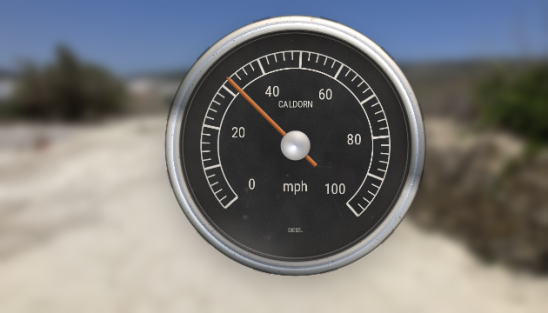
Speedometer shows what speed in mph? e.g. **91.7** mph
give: **32** mph
